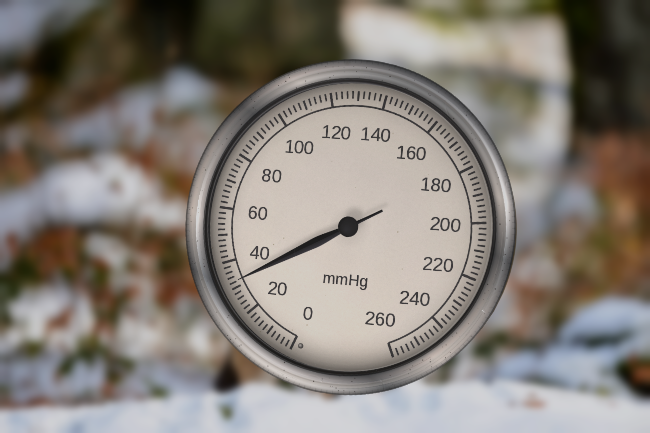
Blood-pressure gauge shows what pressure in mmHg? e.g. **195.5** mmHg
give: **32** mmHg
